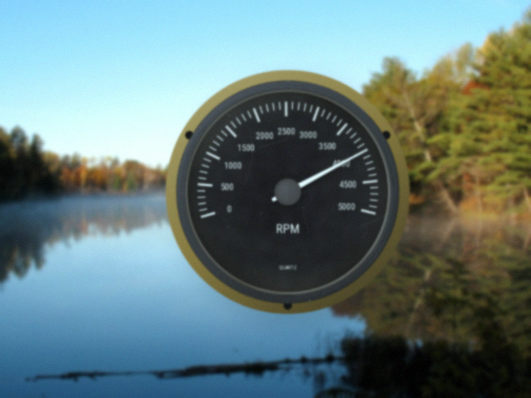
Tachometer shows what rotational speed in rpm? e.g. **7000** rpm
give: **4000** rpm
